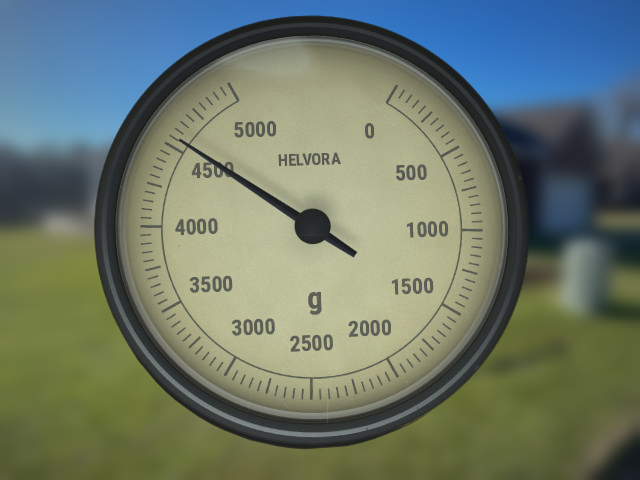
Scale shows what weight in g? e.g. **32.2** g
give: **4550** g
